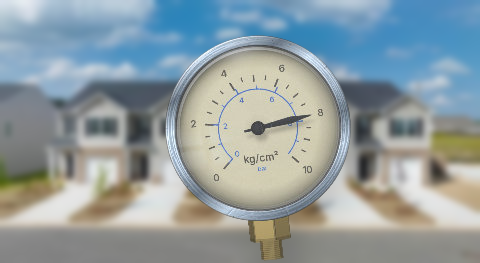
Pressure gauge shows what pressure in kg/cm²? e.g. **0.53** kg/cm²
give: **8** kg/cm²
